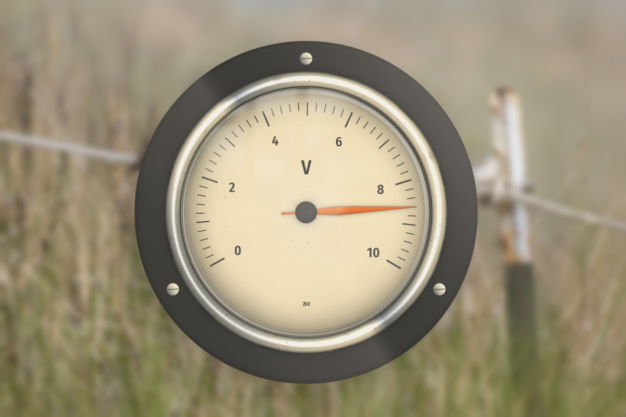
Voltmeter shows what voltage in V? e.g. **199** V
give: **8.6** V
